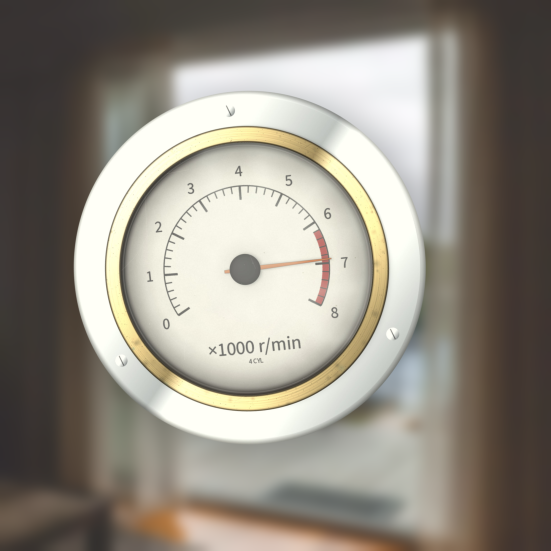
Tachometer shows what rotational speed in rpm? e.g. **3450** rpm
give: **6900** rpm
